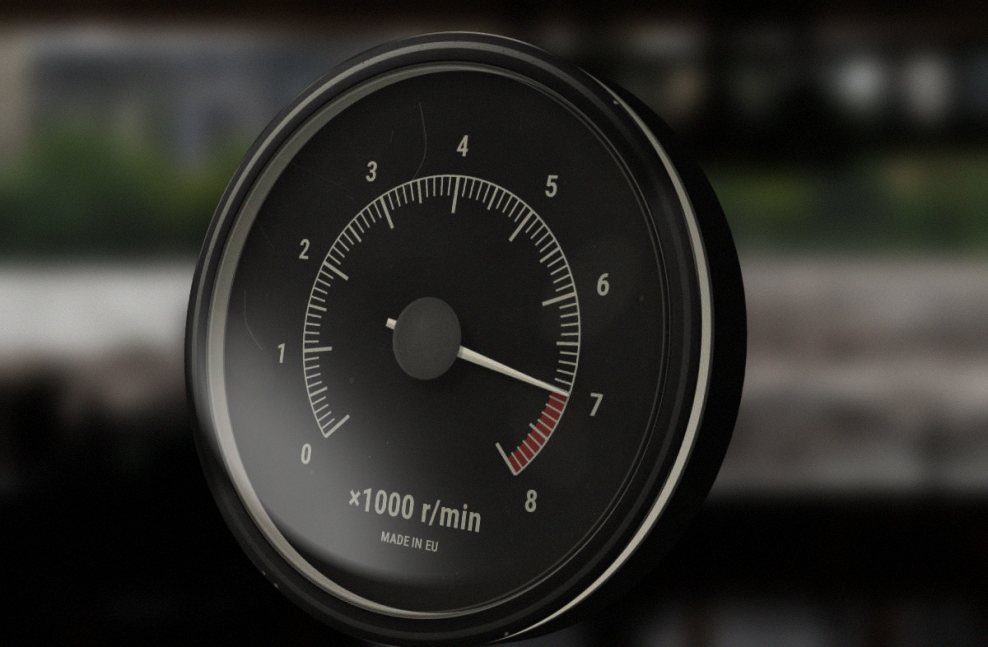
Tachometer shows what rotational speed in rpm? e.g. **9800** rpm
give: **7000** rpm
